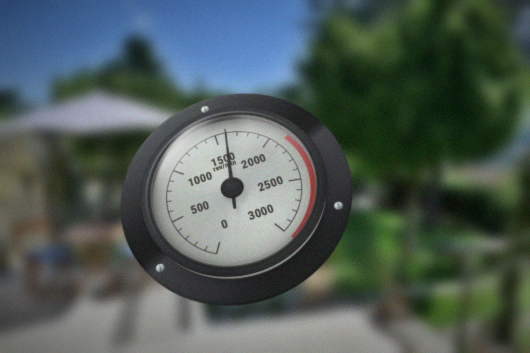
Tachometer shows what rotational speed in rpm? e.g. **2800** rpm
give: **1600** rpm
